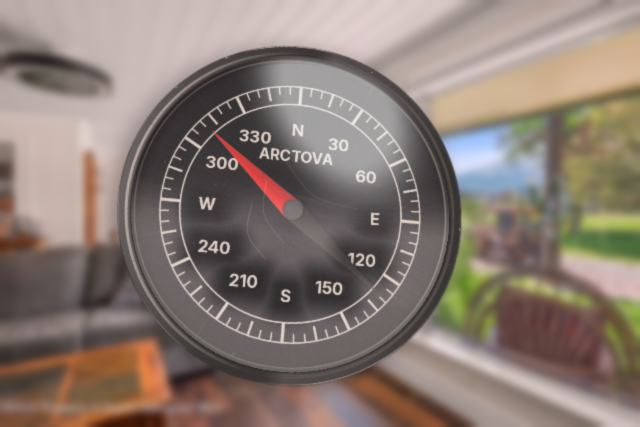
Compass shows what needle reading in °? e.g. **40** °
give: **310** °
